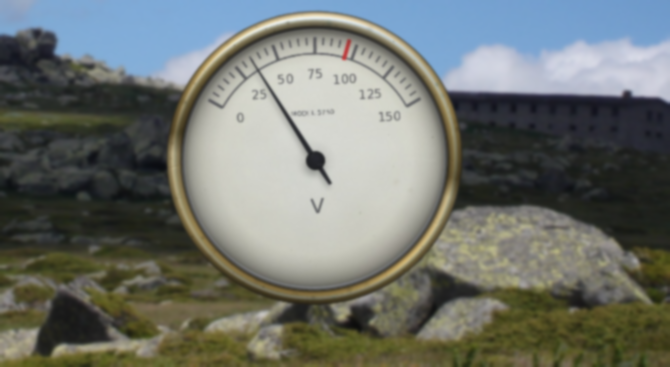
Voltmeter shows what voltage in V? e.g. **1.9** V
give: **35** V
